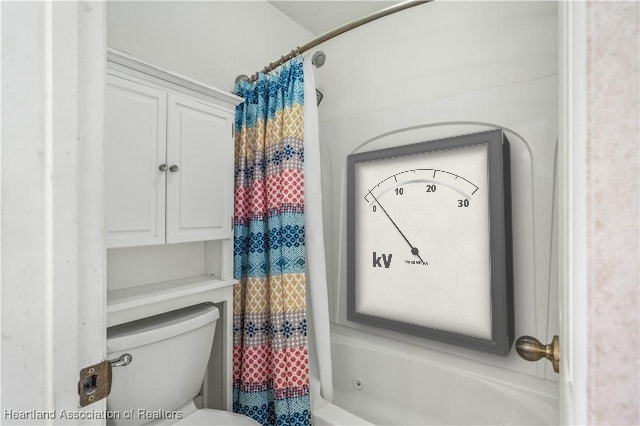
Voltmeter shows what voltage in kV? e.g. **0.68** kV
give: **2.5** kV
